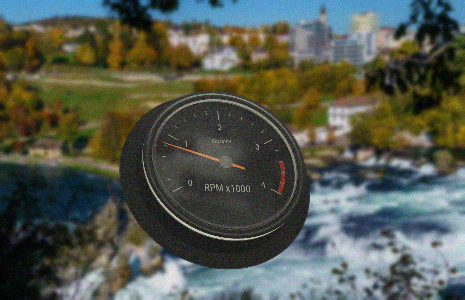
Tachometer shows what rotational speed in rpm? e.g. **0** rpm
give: **800** rpm
